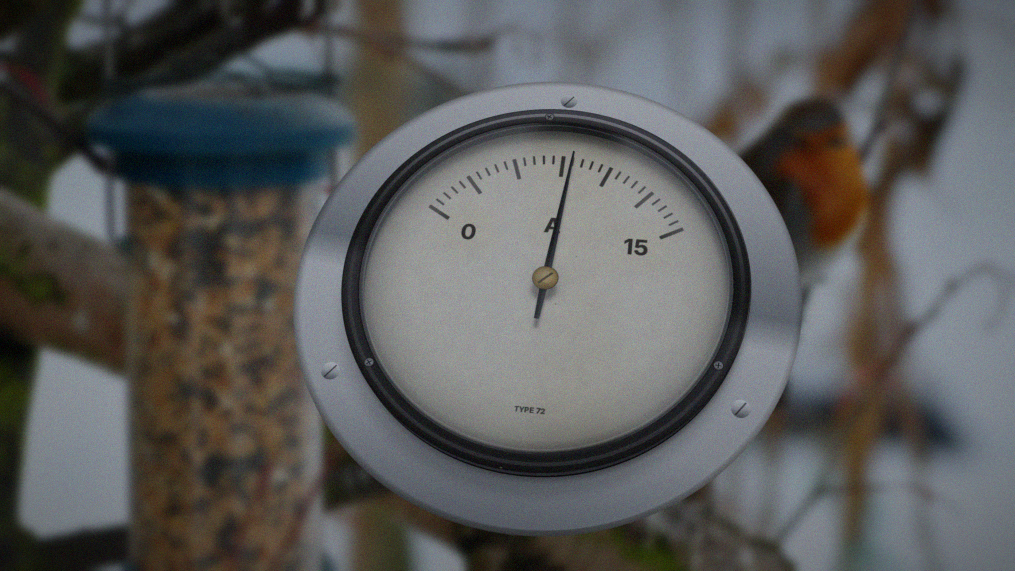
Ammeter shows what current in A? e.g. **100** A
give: **8** A
